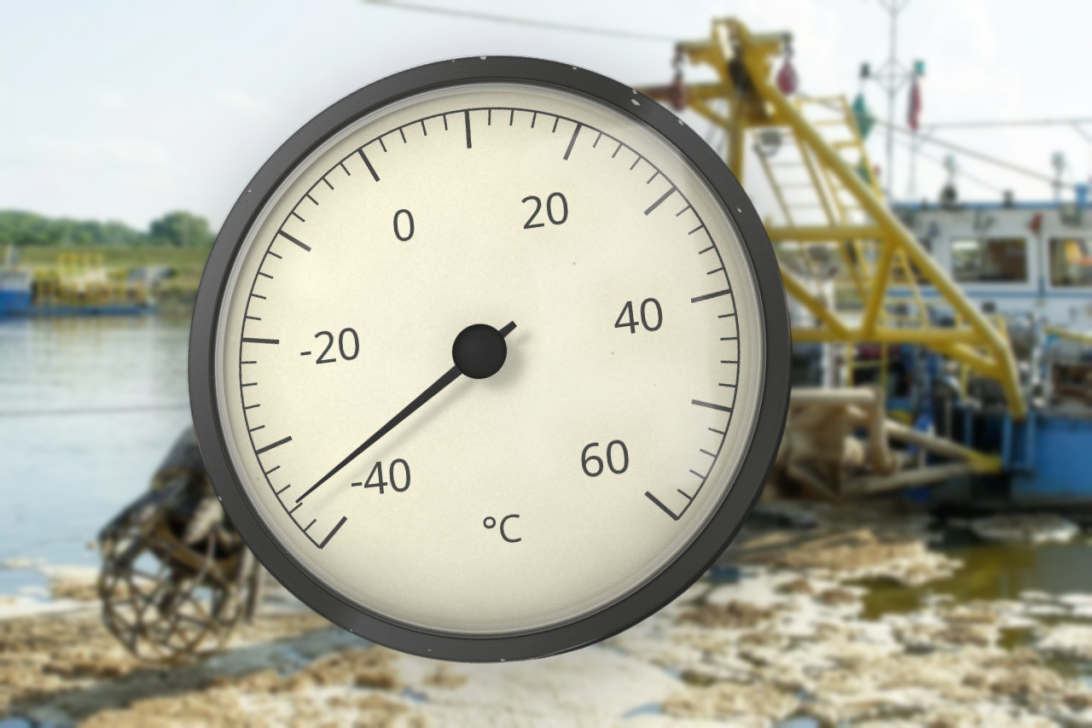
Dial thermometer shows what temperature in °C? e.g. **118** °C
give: **-36** °C
